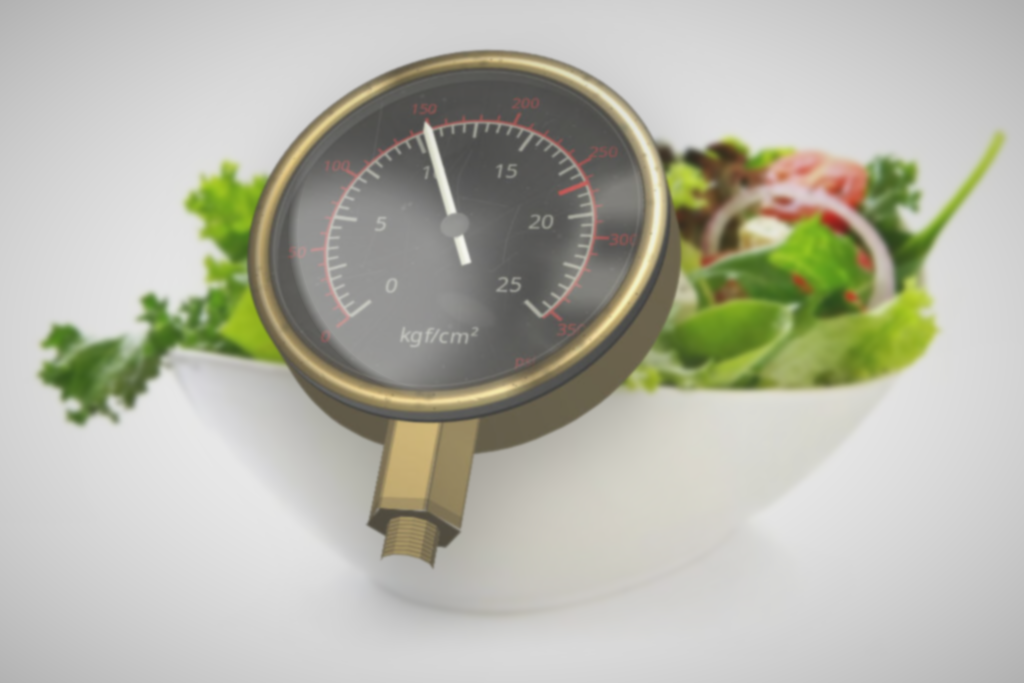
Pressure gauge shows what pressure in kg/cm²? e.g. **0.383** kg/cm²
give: **10.5** kg/cm²
